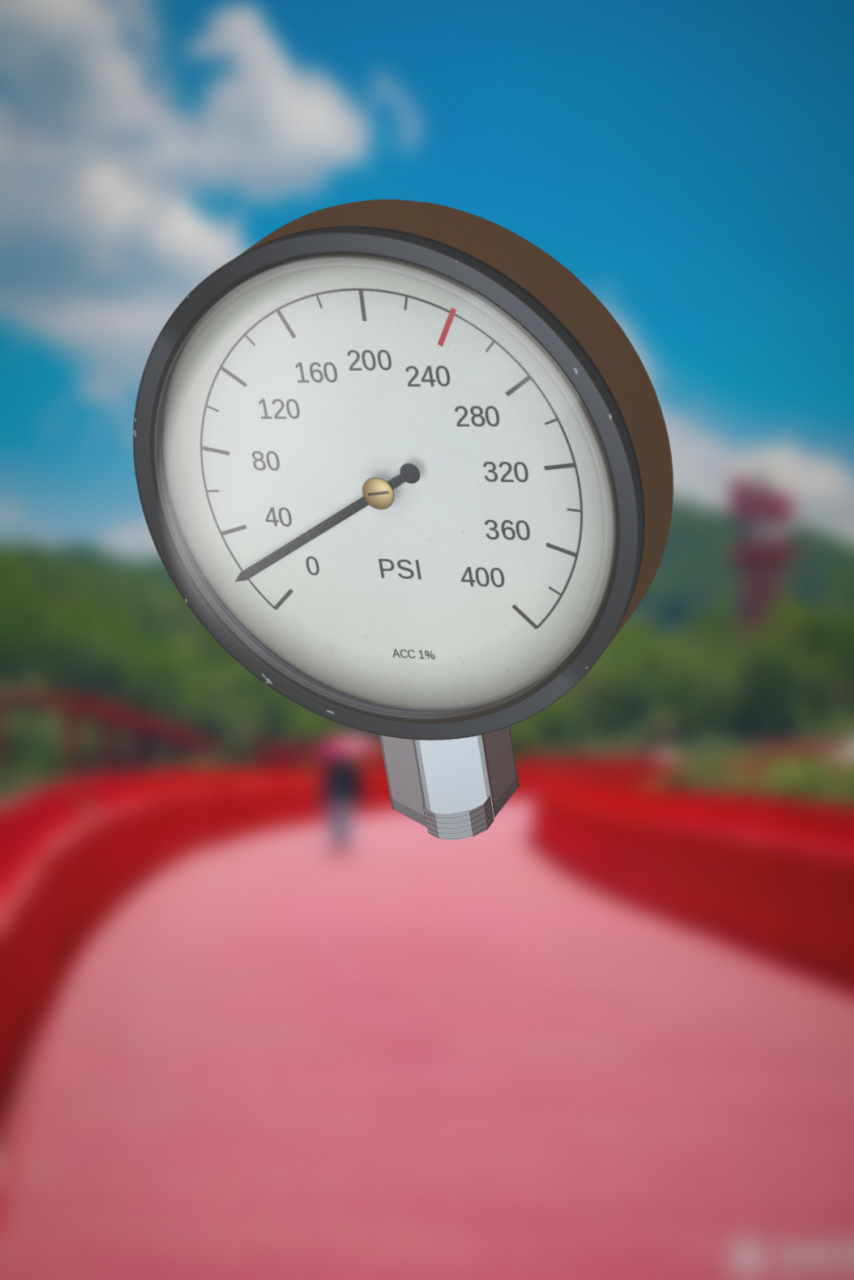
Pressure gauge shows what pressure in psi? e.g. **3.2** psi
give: **20** psi
